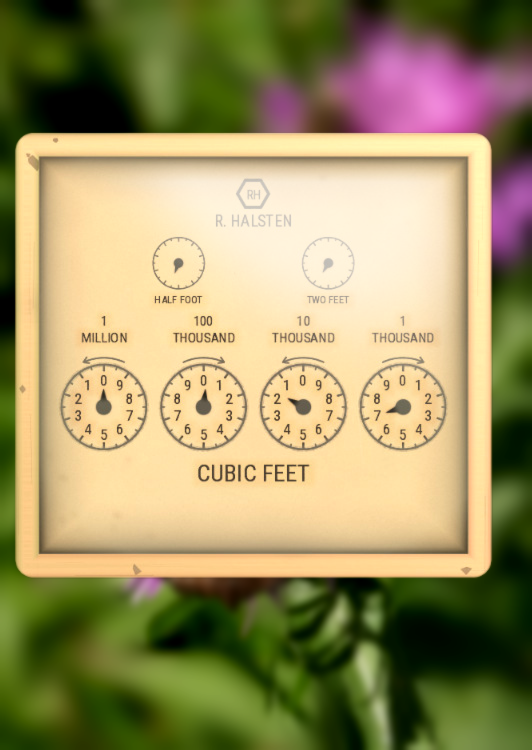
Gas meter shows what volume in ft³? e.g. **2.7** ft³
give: **1700** ft³
